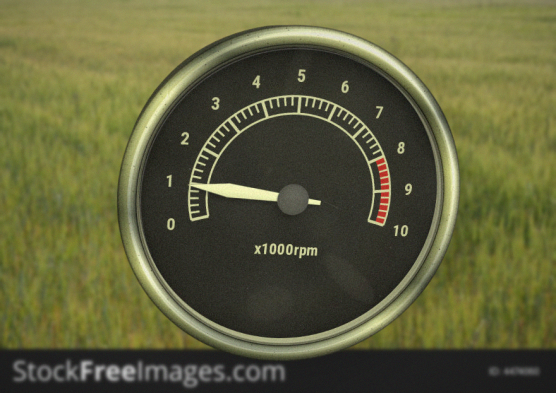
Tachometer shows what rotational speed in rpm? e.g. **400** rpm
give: **1000** rpm
